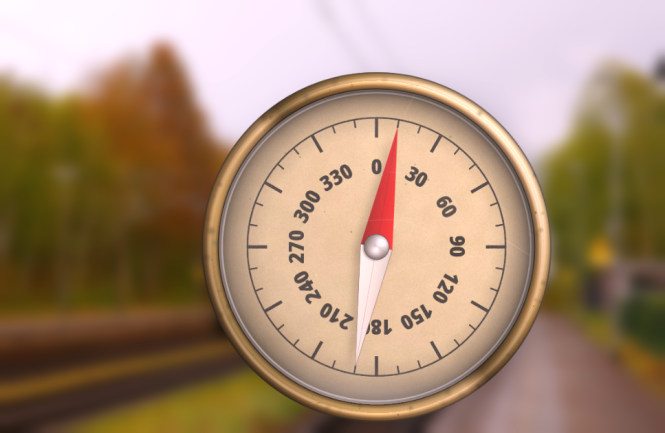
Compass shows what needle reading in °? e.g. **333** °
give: **10** °
